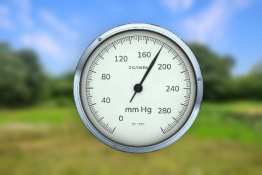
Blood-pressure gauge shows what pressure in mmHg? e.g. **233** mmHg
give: **180** mmHg
